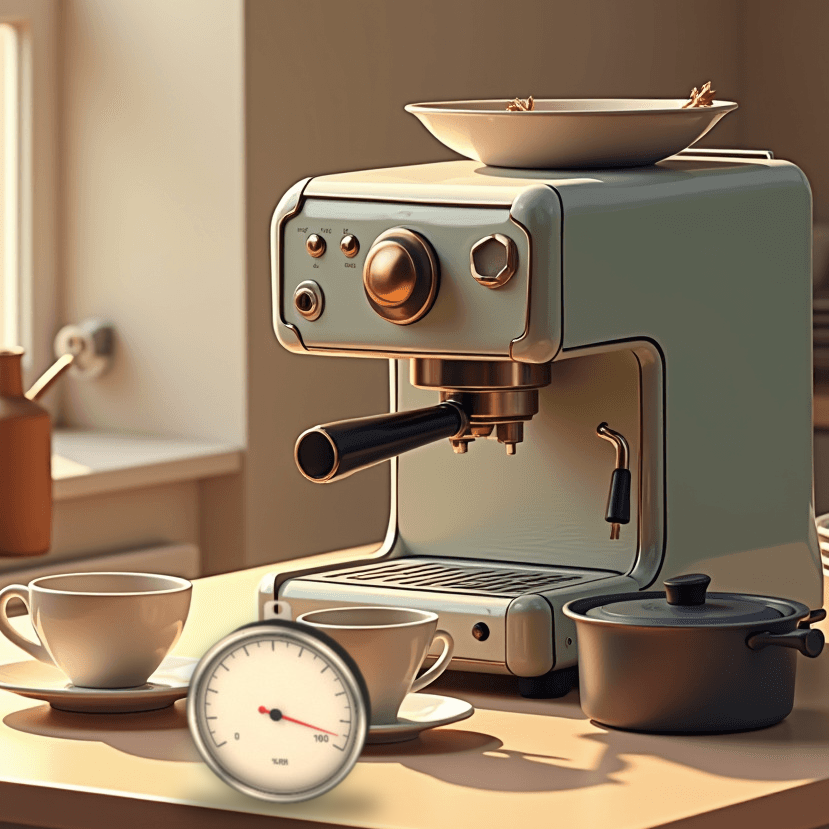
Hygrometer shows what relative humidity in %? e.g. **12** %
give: **95** %
